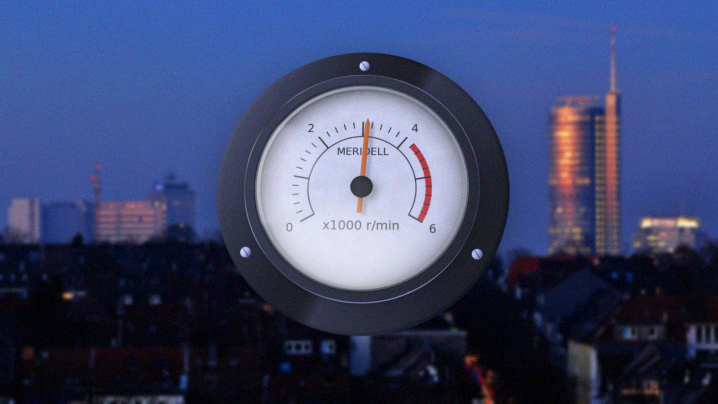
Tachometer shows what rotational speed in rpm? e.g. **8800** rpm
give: **3100** rpm
